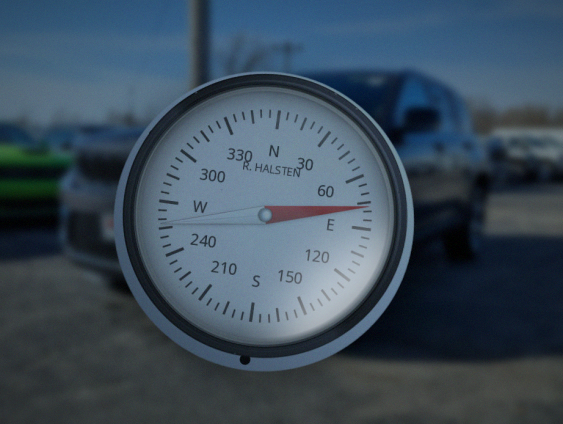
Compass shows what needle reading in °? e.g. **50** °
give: **77.5** °
